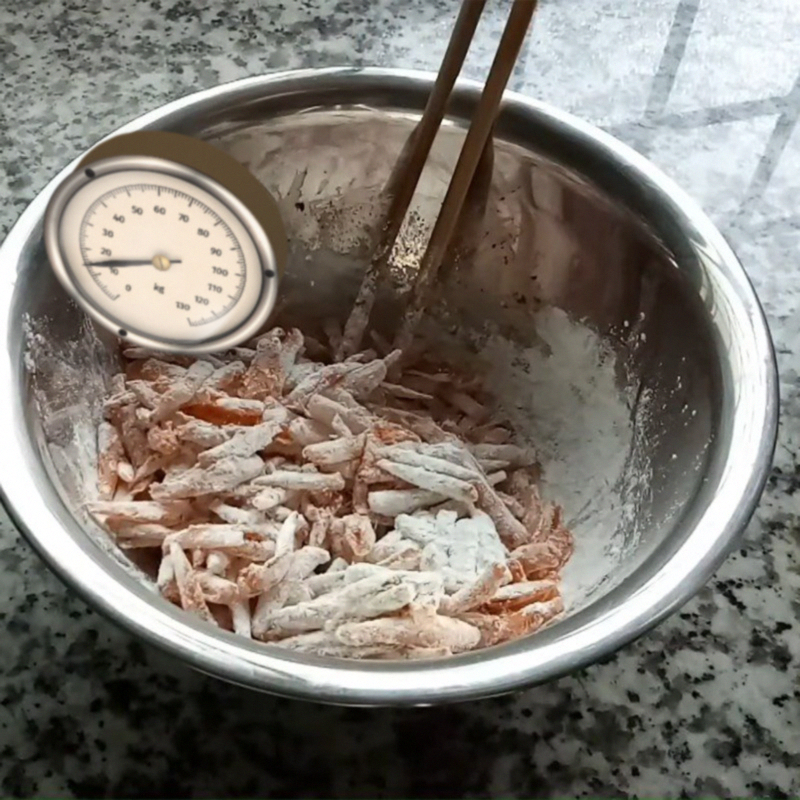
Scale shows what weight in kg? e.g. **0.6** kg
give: **15** kg
